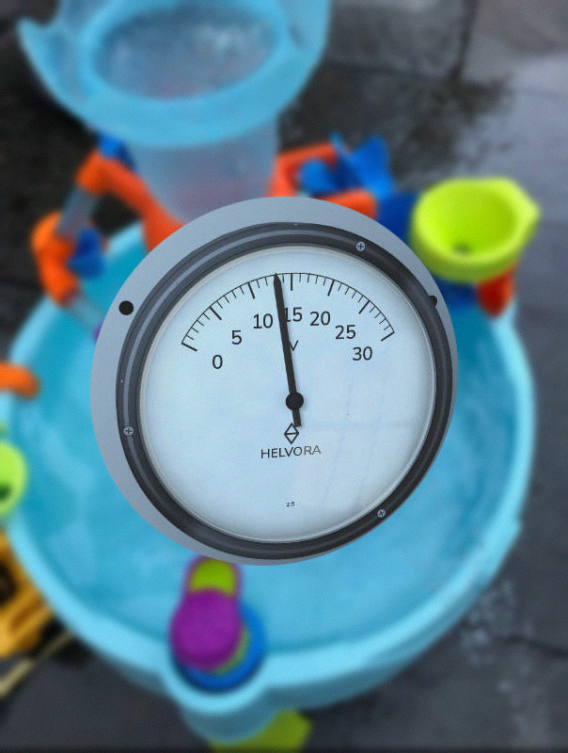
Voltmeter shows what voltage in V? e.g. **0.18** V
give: **13** V
